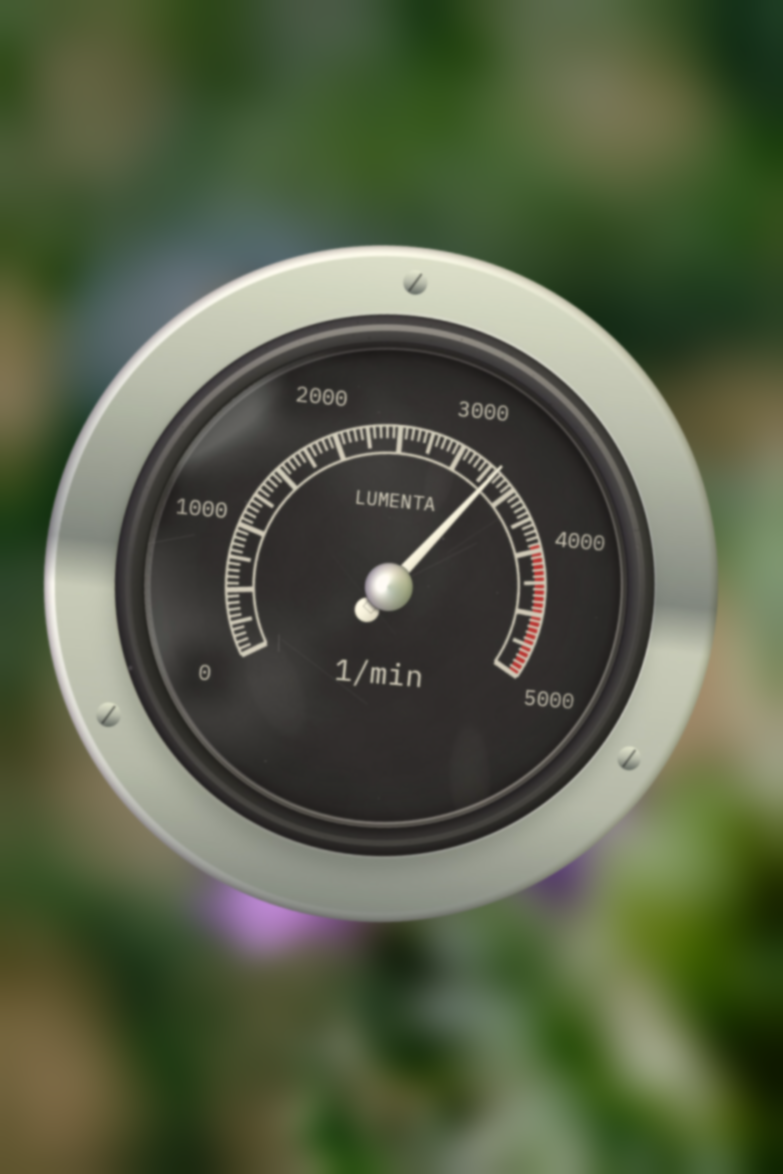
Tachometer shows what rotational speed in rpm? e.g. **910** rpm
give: **3300** rpm
